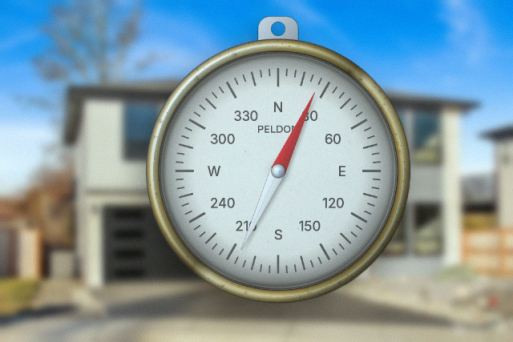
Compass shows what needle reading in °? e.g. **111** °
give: **25** °
